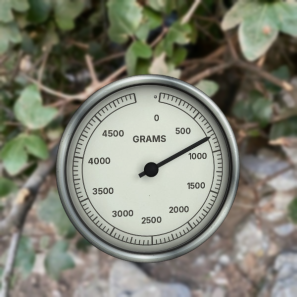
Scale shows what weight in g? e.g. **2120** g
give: **800** g
